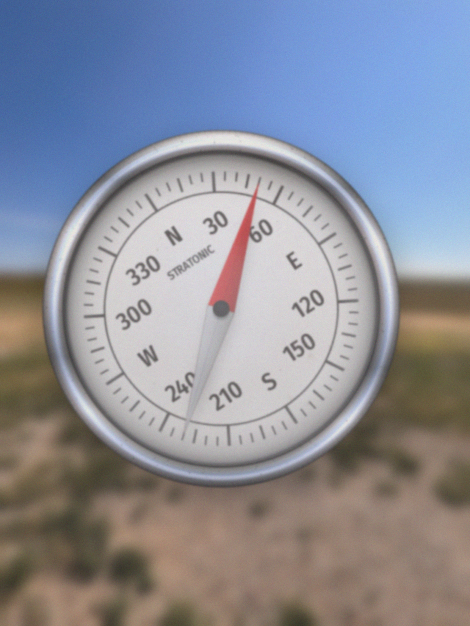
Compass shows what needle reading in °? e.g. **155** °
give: **50** °
